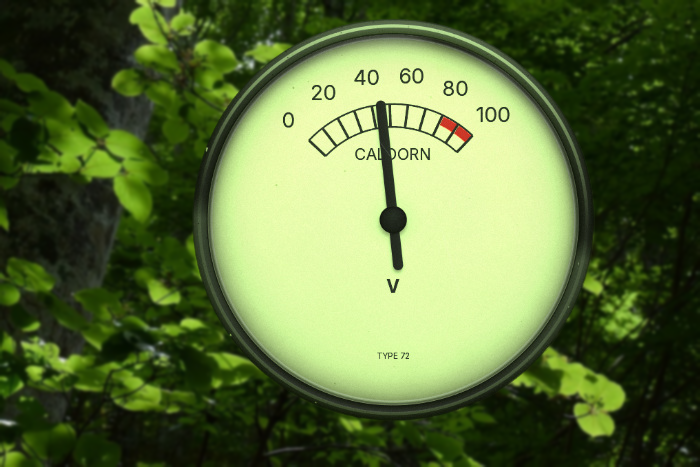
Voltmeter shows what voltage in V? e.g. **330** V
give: **45** V
